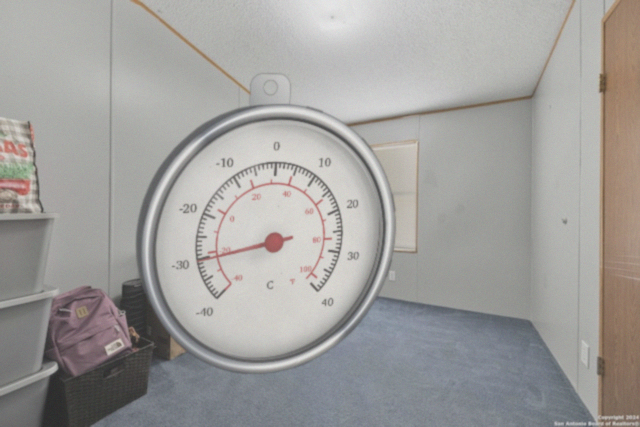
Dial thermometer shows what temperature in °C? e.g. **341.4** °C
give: **-30** °C
